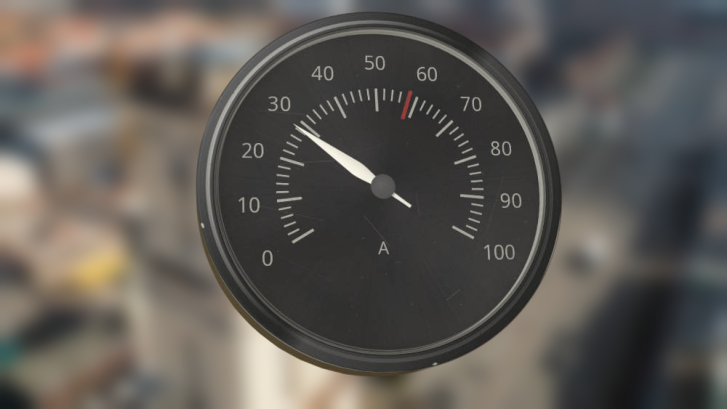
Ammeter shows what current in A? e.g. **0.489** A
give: **28** A
